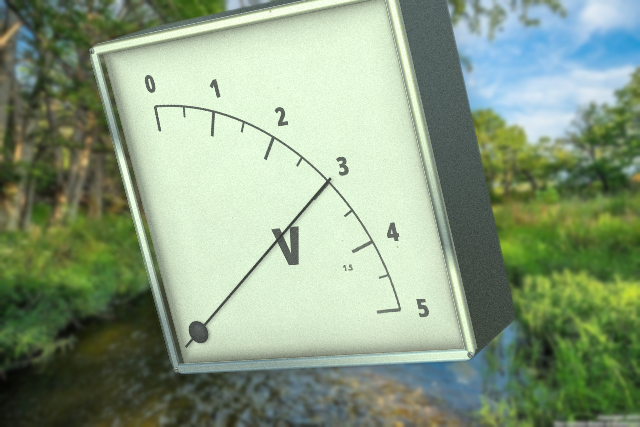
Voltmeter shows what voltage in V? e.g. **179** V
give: **3** V
